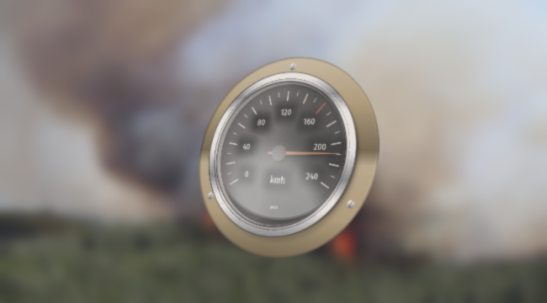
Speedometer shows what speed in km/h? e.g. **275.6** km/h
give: **210** km/h
